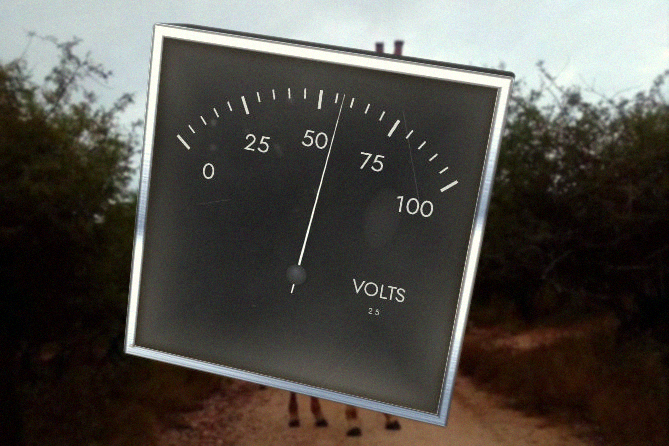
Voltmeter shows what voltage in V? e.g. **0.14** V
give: **57.5** V
